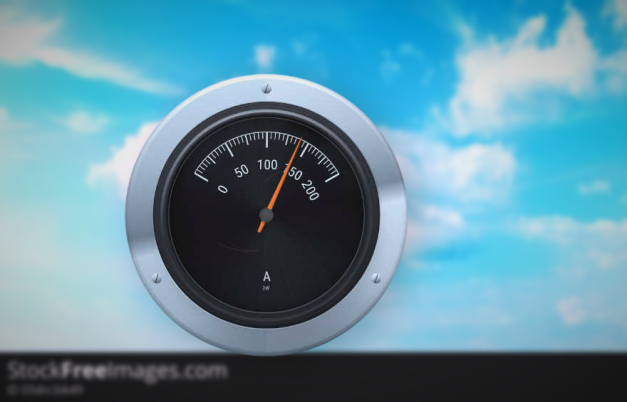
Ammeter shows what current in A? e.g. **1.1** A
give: **140** A
